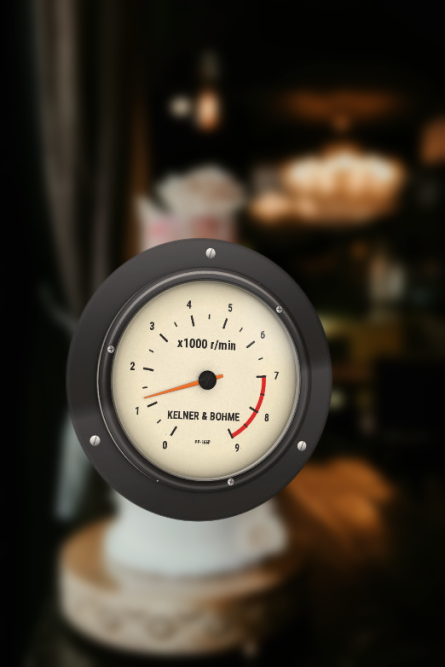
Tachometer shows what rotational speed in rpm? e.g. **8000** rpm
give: **1250** rpm
